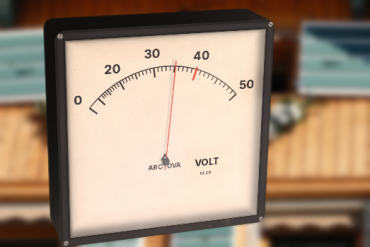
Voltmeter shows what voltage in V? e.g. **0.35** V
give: **35** V
